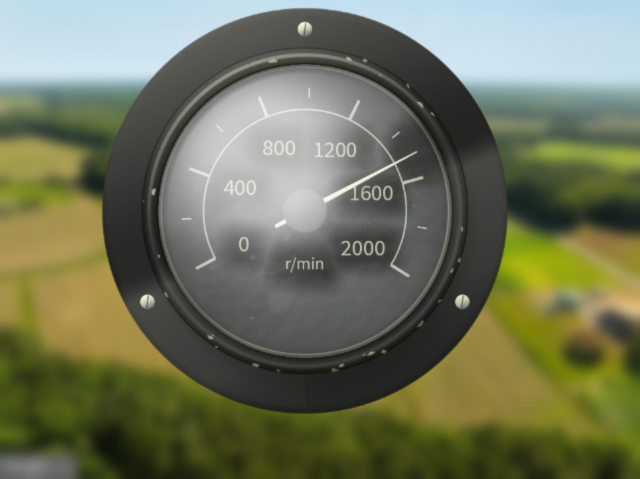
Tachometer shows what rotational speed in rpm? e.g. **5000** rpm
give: **1500** rpm
